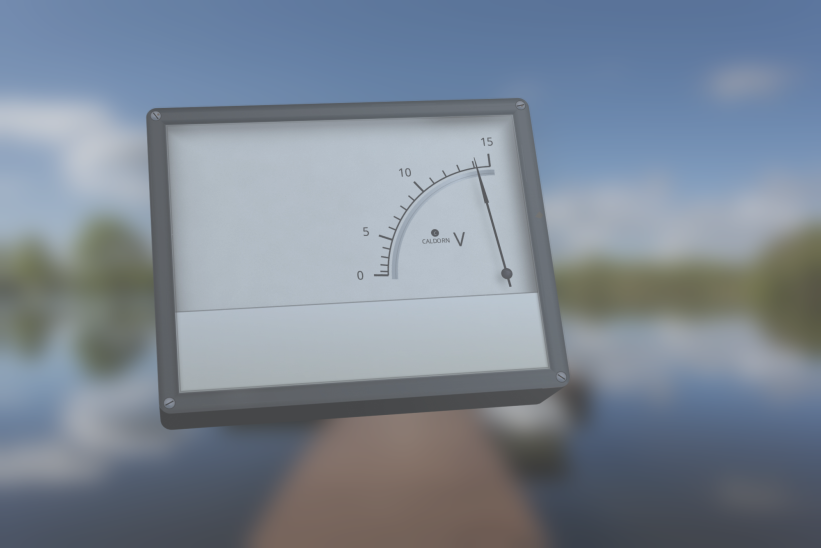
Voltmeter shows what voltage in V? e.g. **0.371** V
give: **14** V
